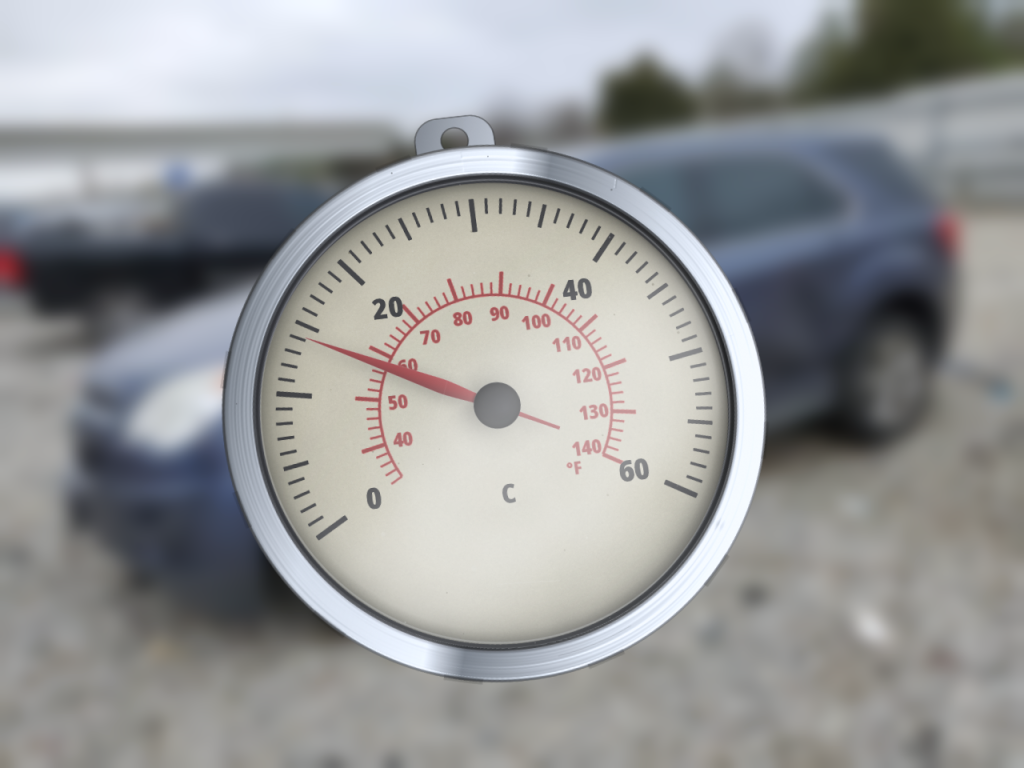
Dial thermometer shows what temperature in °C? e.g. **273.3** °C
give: **14** °C
